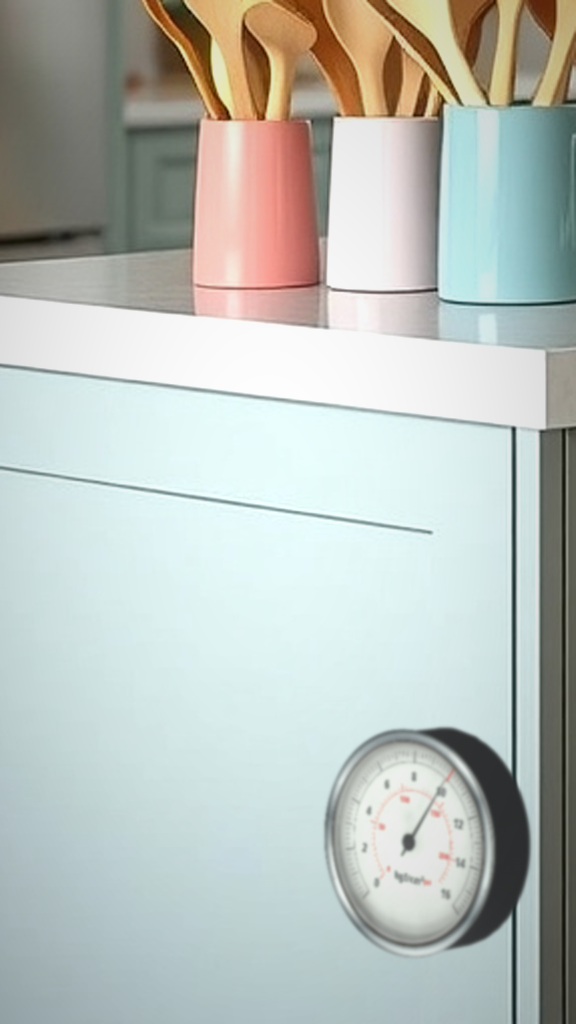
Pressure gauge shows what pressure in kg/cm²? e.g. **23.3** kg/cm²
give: **10** kg/cm²
